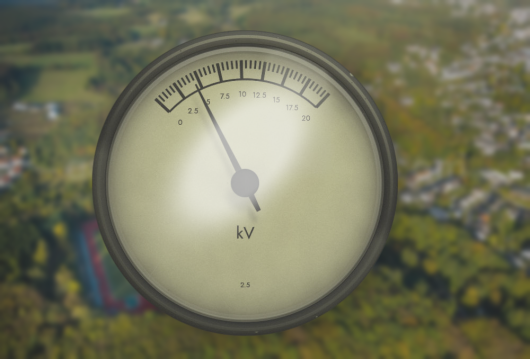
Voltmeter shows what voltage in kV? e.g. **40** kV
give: **4.5** kV
